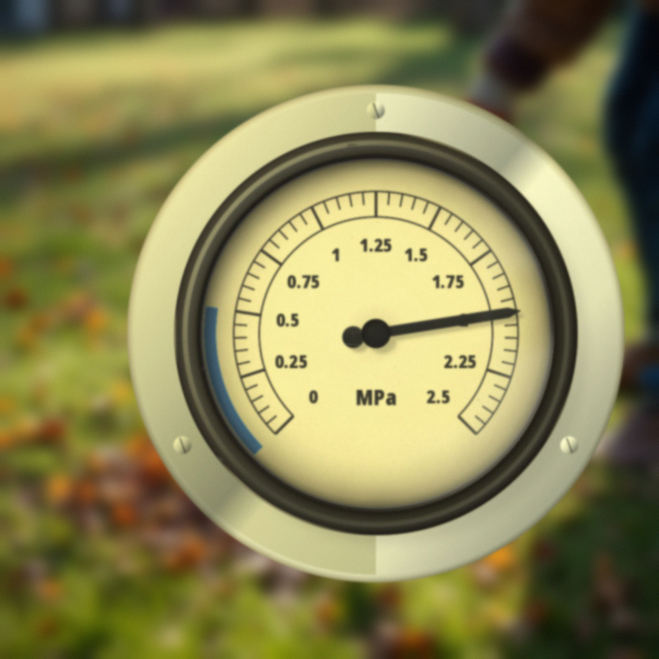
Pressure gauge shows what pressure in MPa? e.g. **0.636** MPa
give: **2** MPa
